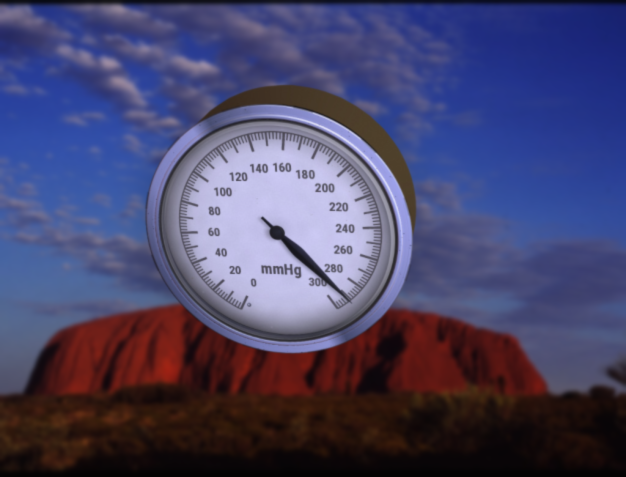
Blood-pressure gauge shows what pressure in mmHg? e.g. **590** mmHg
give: **290** mmHg
